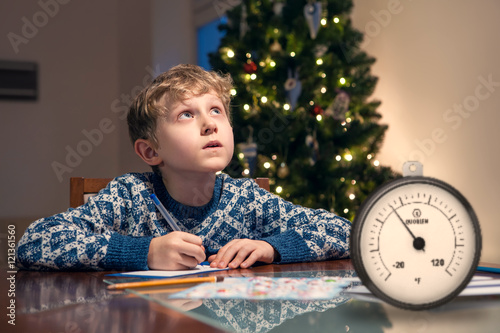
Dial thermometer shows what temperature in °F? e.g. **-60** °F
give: **32** °F
